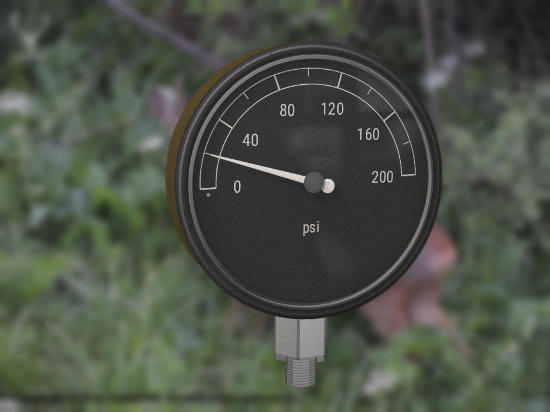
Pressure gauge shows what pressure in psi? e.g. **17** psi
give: **20** psi
